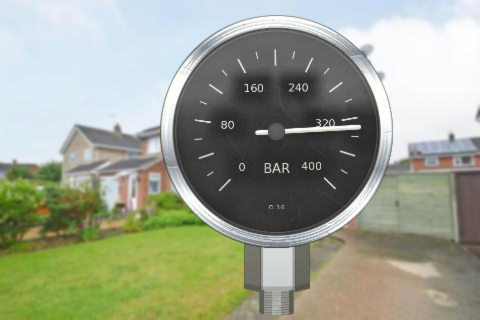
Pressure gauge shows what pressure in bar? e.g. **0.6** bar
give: **330** bar
